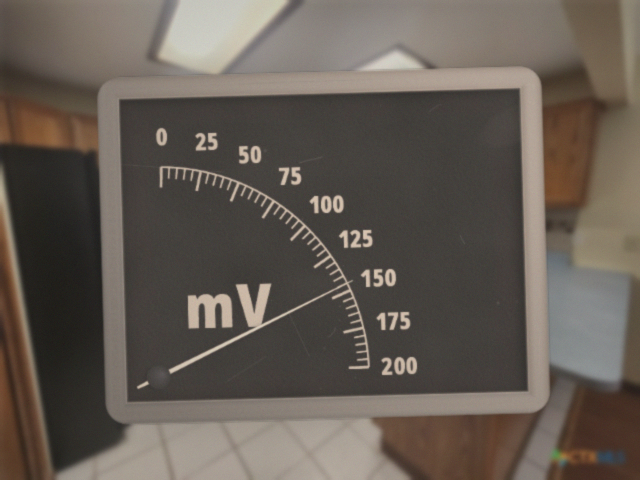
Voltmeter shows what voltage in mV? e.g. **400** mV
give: **145** mV
